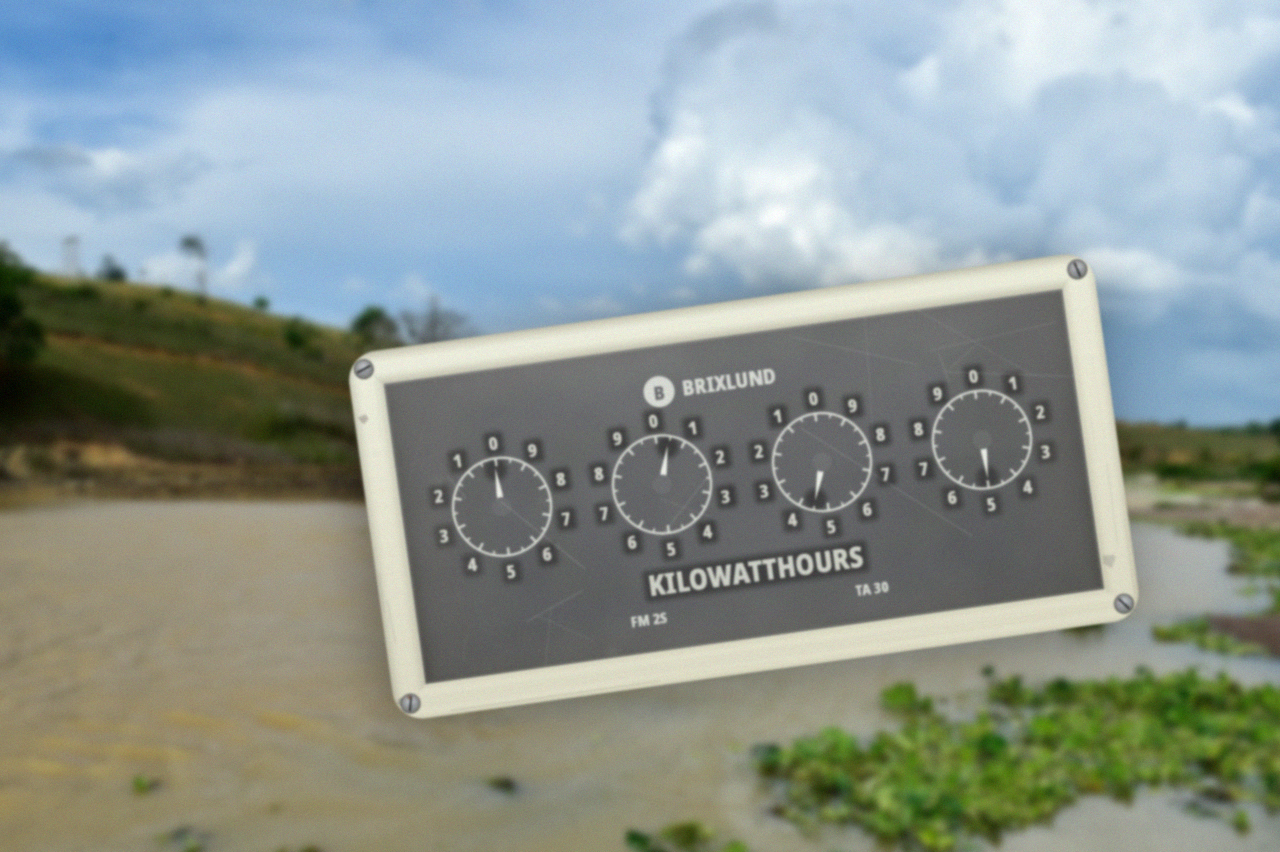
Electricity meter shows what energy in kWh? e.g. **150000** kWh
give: **45** kWh
